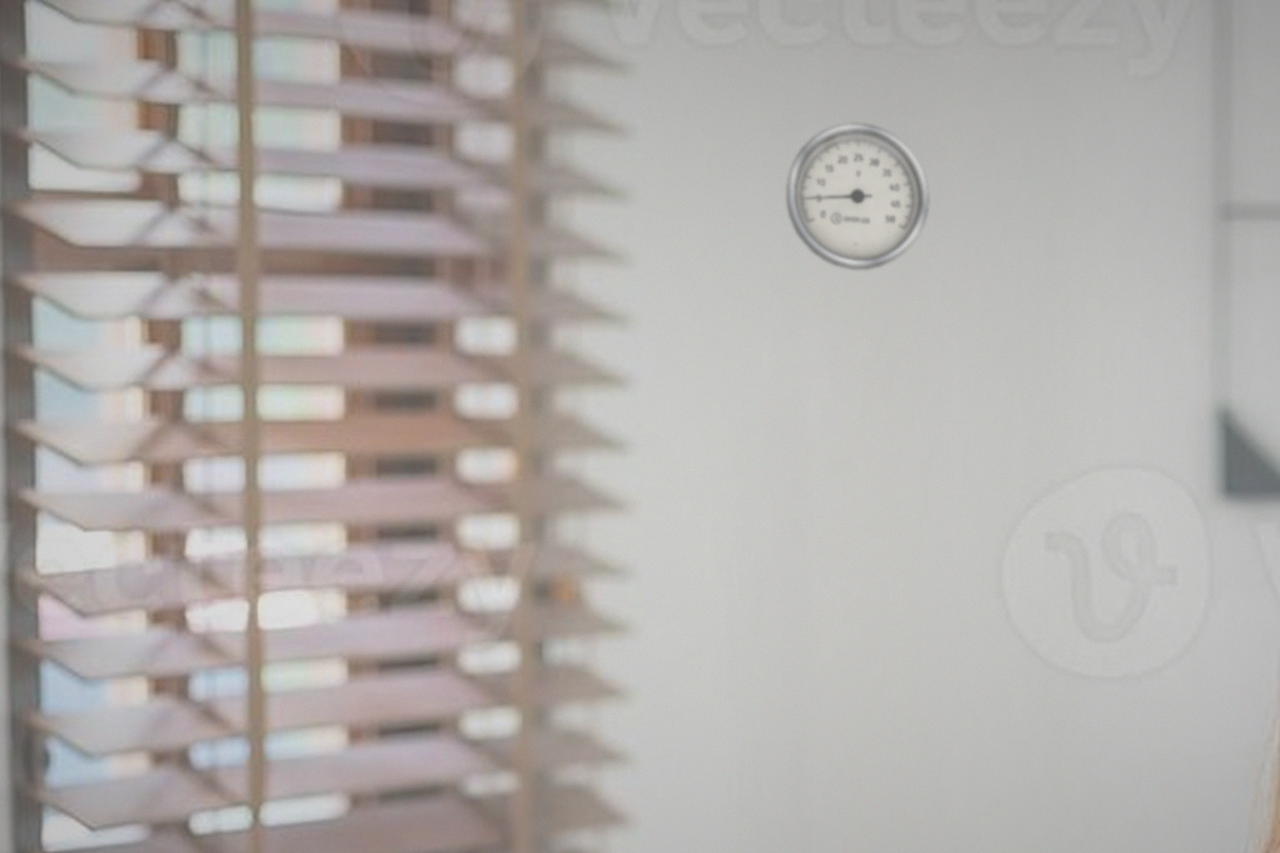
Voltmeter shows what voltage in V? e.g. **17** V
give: **5** V
